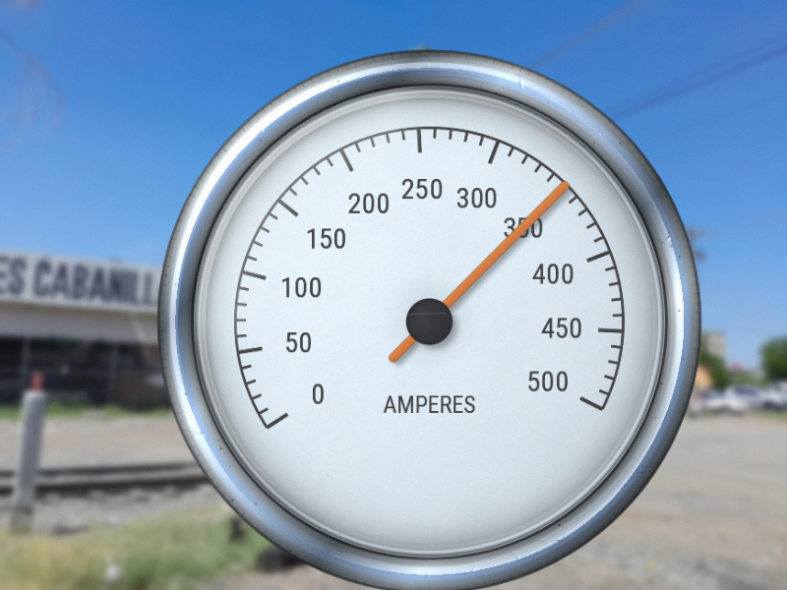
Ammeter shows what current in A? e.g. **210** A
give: **350** A
